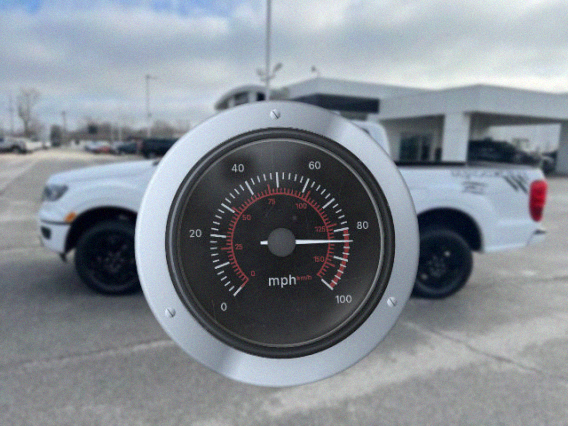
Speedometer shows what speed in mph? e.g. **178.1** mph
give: **84** mph
